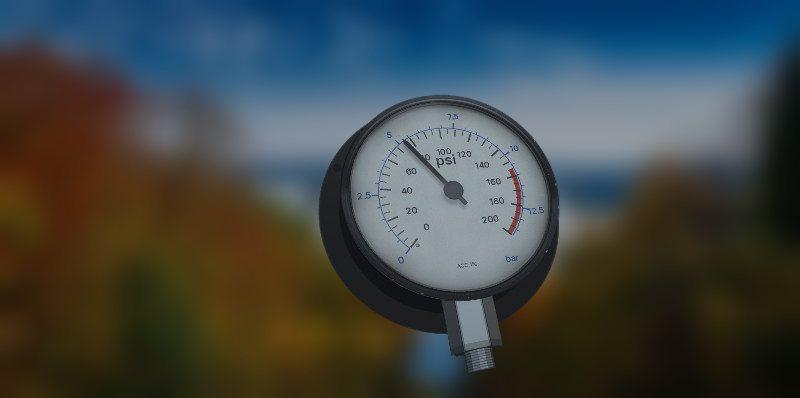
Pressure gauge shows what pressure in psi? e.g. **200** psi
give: **75** psi
